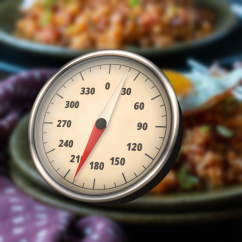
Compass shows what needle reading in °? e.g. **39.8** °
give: **200** °
